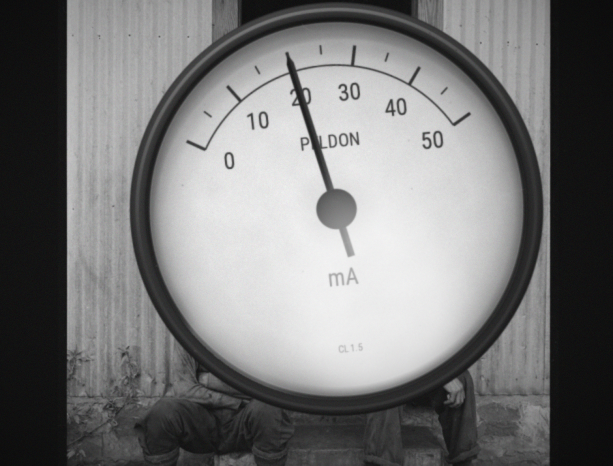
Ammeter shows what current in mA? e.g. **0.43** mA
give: **20** mA
